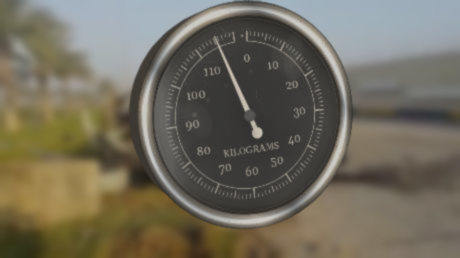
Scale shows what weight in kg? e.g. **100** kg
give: **115** kg
